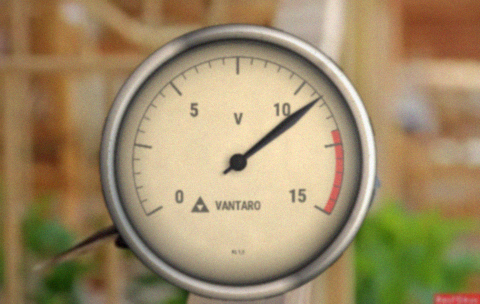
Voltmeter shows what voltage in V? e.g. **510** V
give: **10.75** V
